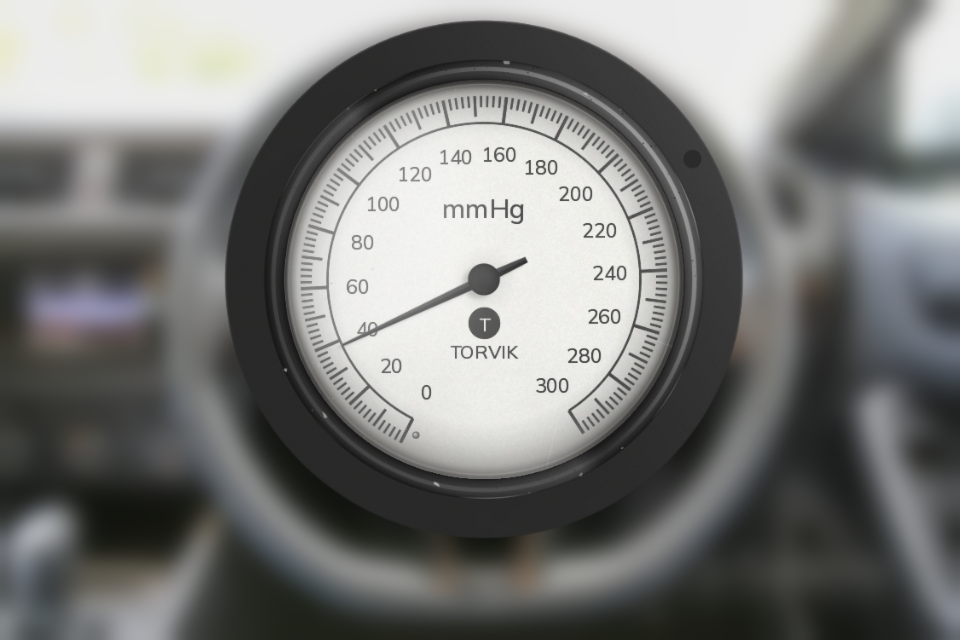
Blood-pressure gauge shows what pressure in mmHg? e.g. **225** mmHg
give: **38** mmHg
